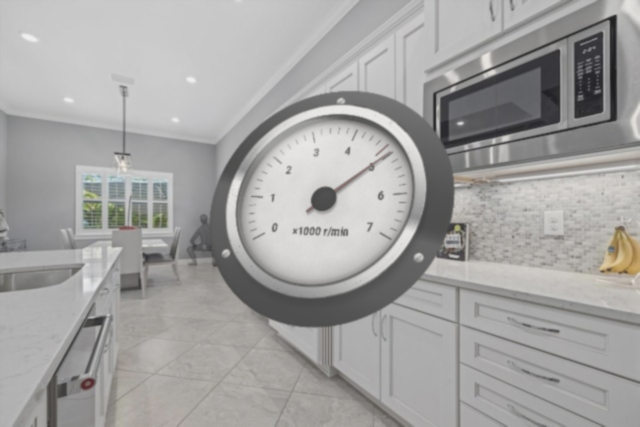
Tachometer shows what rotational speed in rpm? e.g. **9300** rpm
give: **5000** rpm
